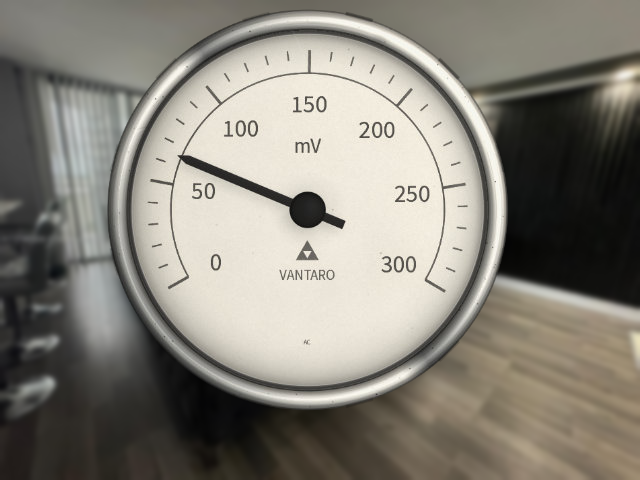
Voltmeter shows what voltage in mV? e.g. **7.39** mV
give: **65** mV
